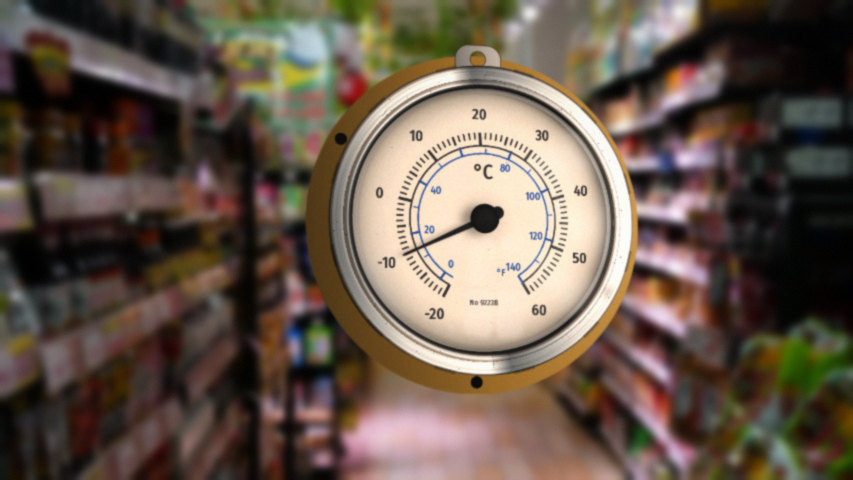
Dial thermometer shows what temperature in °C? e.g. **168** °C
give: **-10** °C
